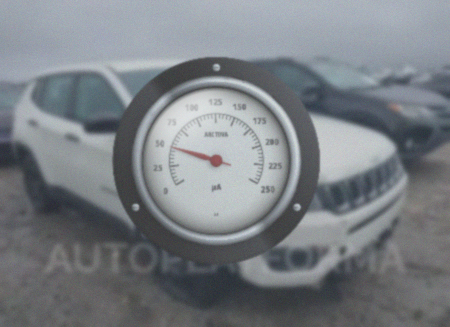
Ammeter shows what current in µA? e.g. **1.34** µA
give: **50** µA
